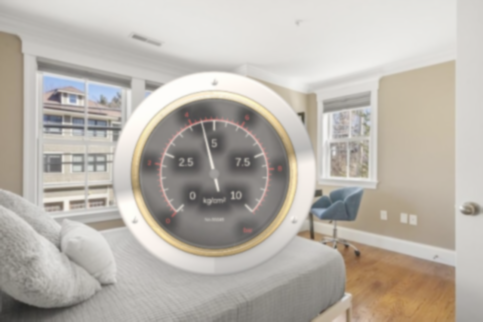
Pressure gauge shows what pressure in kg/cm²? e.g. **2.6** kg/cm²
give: **4.5** kg/cm²
